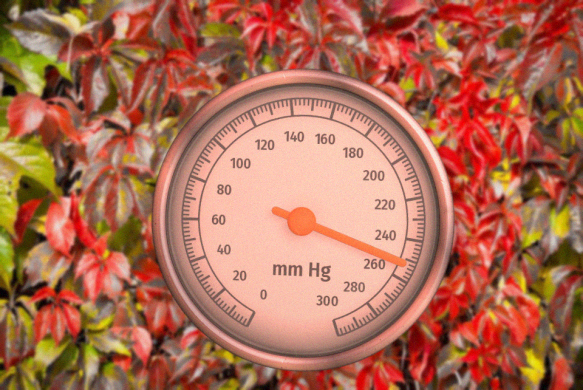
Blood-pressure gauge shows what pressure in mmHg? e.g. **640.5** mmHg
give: **252** mmHg
